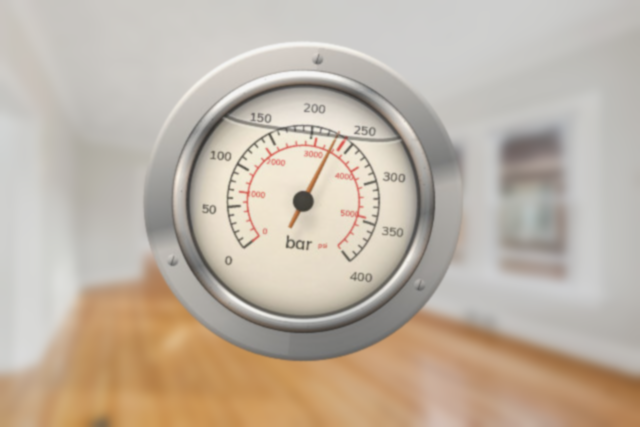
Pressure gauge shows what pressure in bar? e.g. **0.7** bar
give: **230** bar
